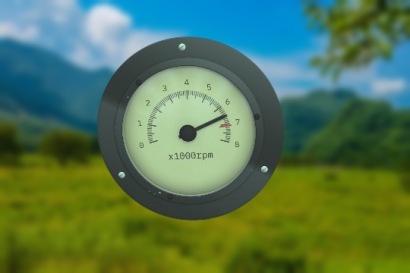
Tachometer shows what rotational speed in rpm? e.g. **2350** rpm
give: **6500** rpm
